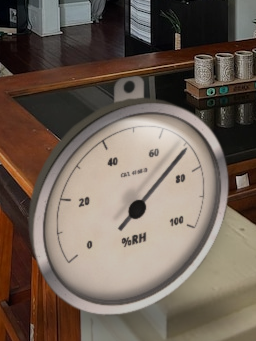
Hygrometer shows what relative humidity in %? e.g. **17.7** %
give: **70** %
